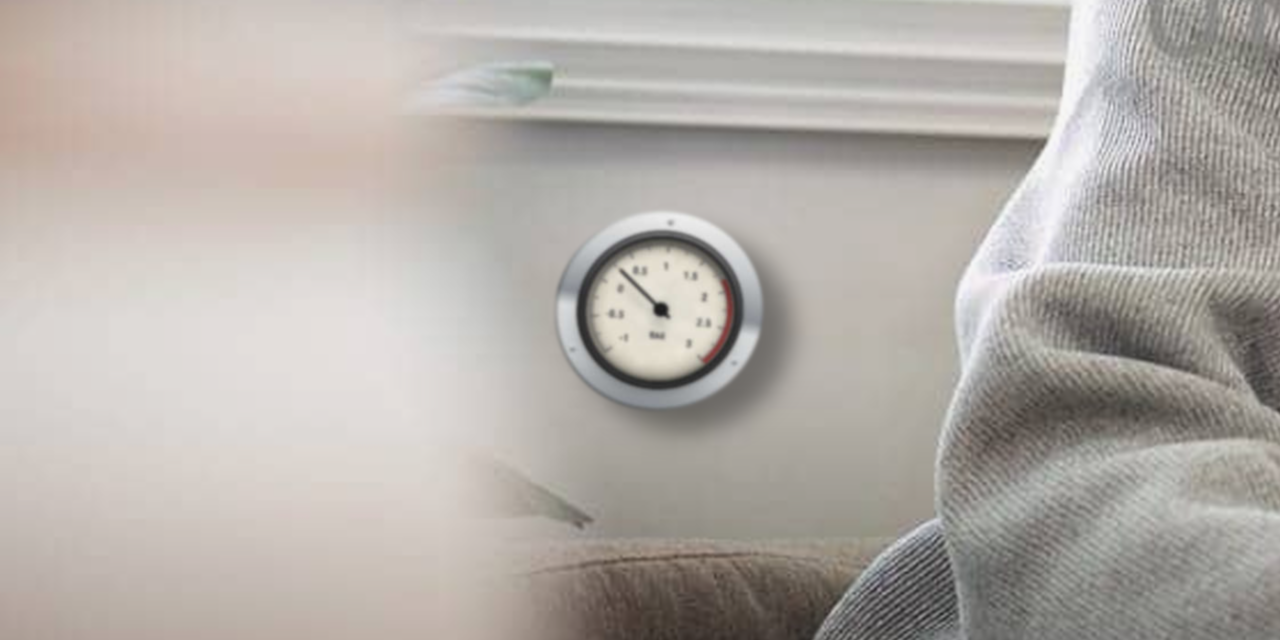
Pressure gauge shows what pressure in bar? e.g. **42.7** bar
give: **0.25** bar
